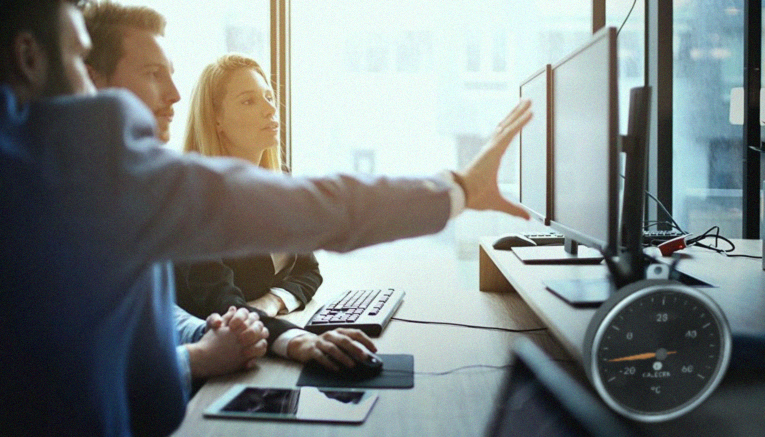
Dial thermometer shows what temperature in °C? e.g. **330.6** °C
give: **-12** °C
